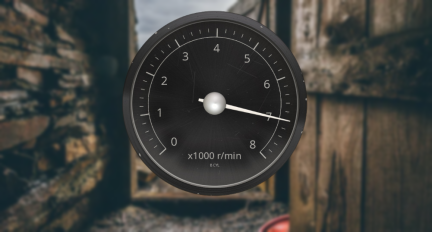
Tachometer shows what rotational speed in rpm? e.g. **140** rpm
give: **7000** rpm
